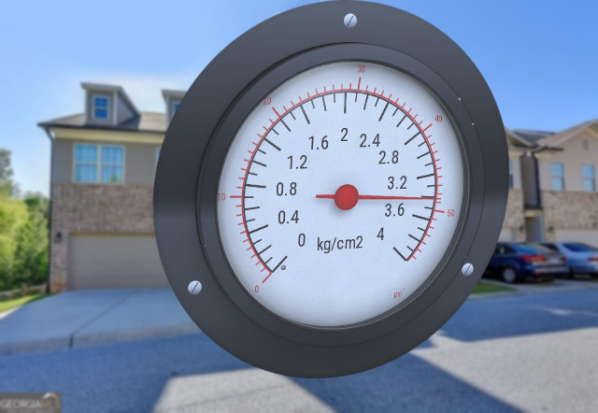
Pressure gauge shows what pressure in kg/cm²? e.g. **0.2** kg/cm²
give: **3.4** kg/cm²
